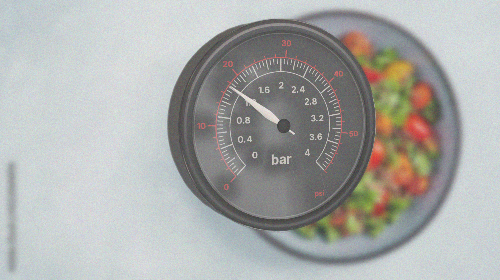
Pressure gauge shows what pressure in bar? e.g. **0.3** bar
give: **1.2** bar
